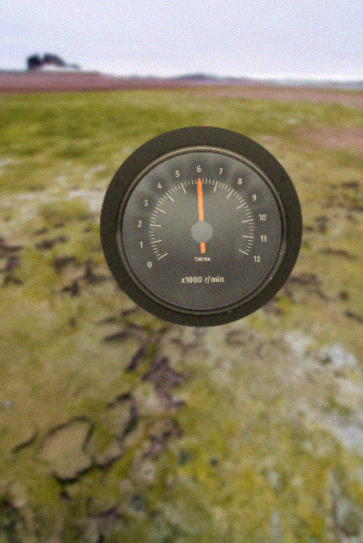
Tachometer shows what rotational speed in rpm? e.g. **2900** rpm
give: **6000** rpm
